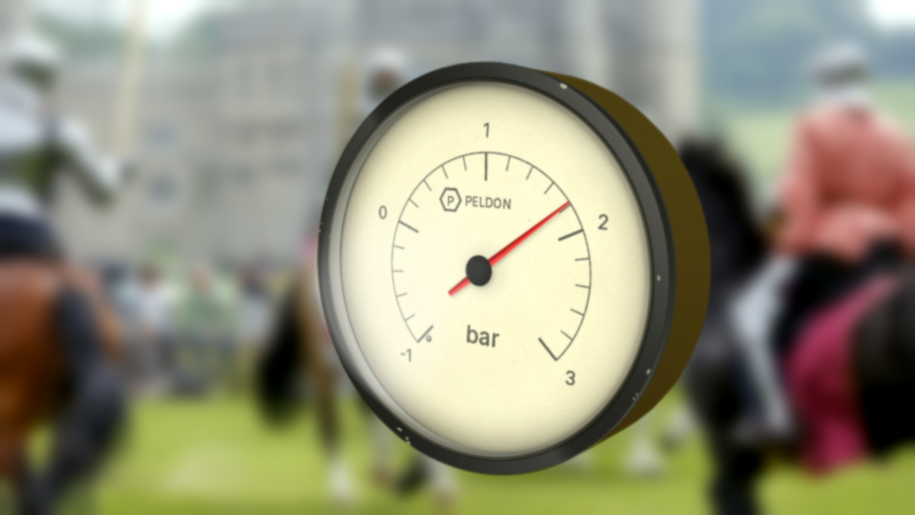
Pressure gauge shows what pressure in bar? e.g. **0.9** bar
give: **1.8** bar
